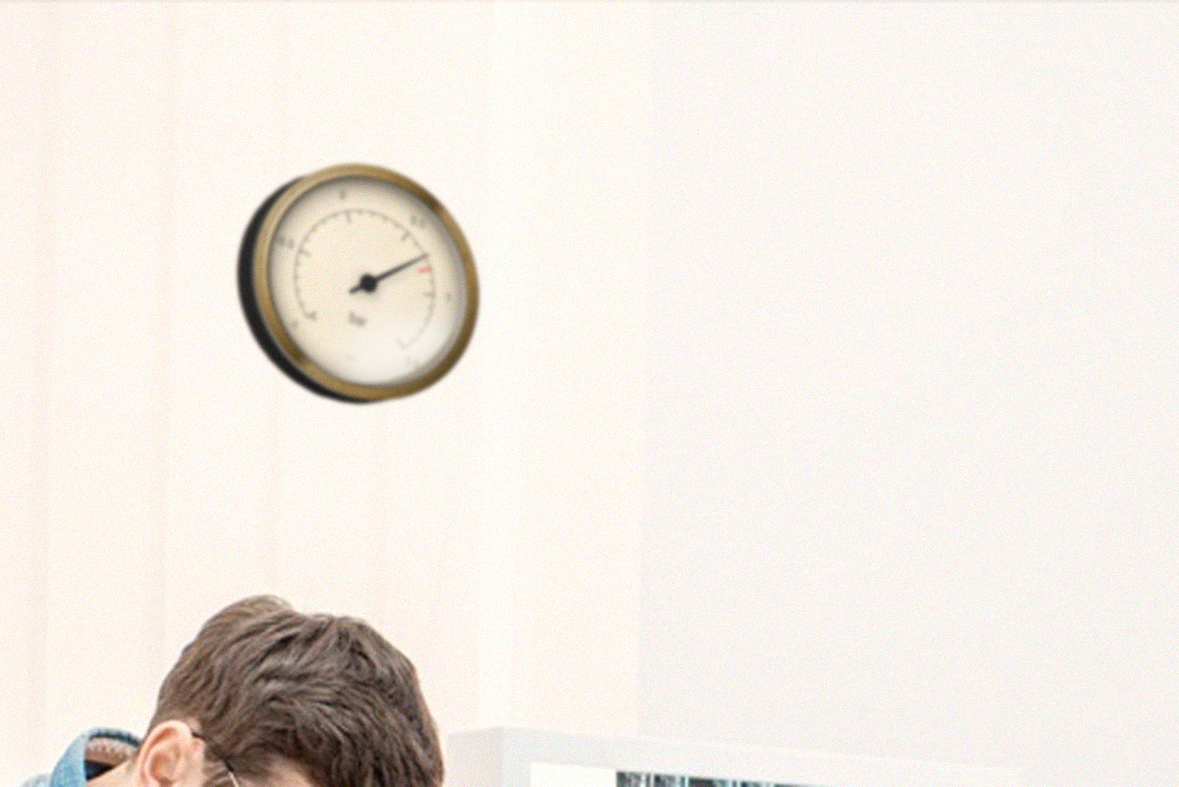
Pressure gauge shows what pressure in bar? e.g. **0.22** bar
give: **0.7** bar
